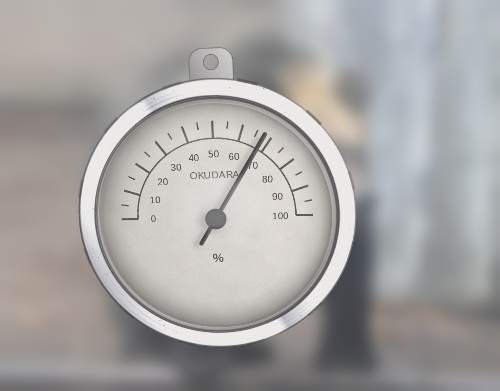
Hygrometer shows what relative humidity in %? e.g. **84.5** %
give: **67.5** %
